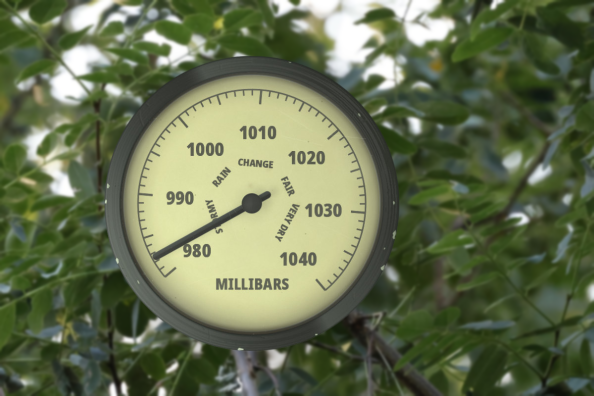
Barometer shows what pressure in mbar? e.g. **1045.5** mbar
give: **982.5** mbar
